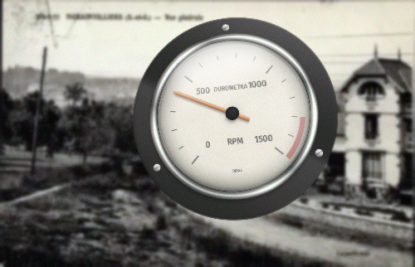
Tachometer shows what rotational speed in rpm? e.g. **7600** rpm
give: **400** rpm
